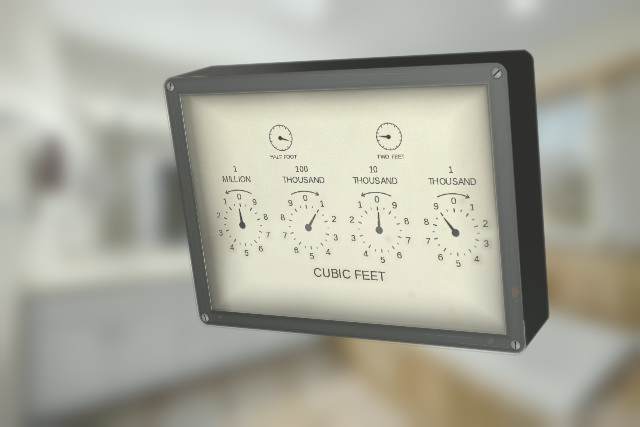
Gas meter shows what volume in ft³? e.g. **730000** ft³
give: **9900** ft³
